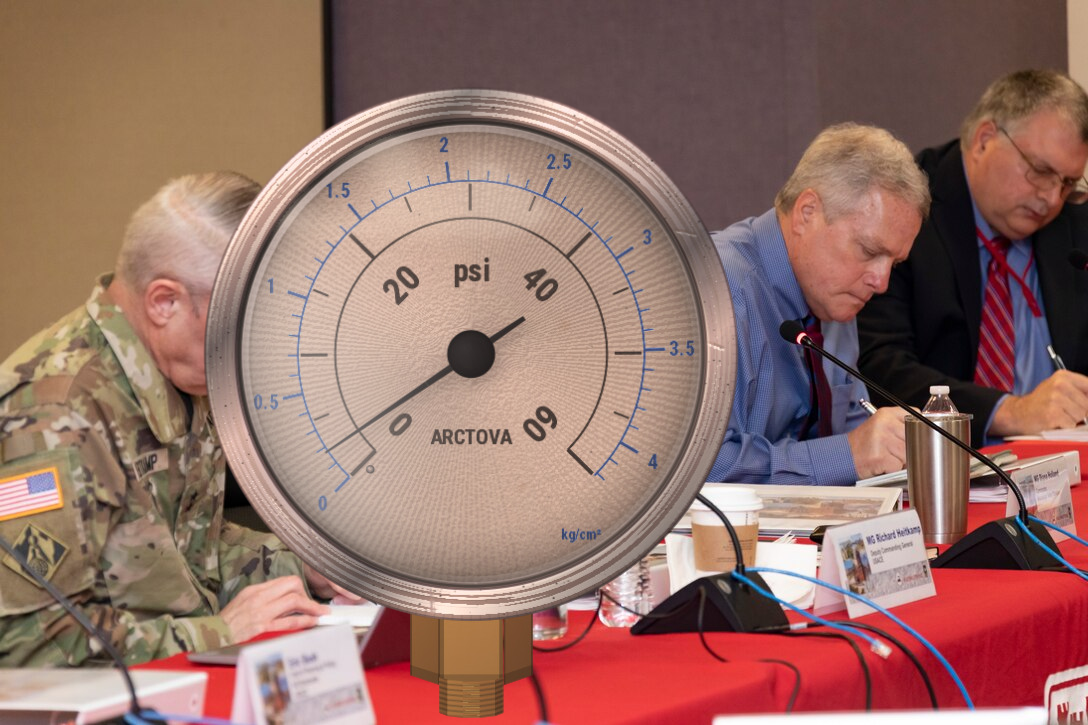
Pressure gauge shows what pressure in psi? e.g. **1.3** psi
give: **2.5** psi
